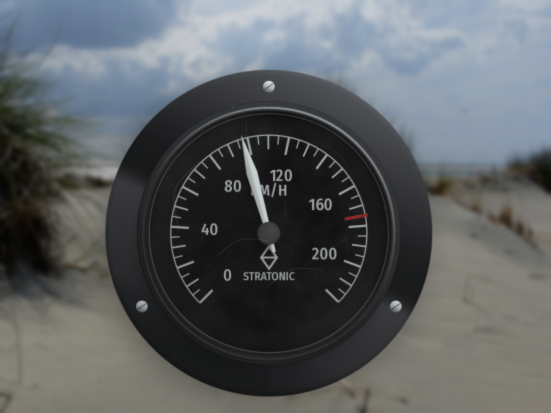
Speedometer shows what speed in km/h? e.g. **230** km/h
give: **97.5** km/h
